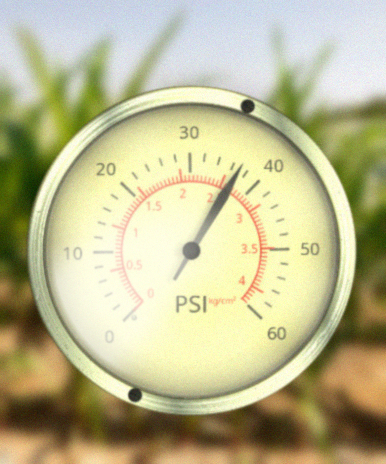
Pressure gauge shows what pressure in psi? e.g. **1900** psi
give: **37** psi
